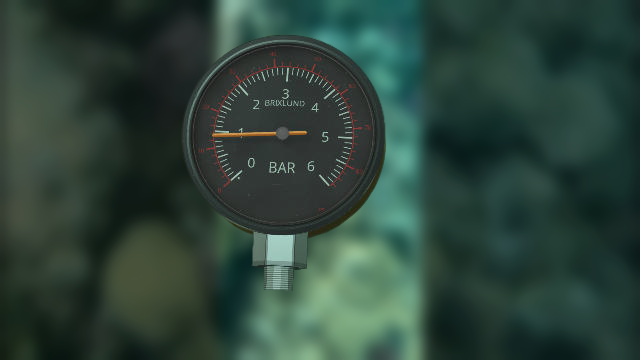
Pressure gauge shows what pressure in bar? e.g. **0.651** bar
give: **0.9** bar
